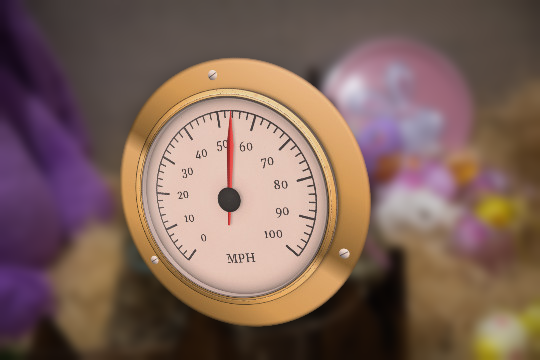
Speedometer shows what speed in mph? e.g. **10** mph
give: **54** mph
